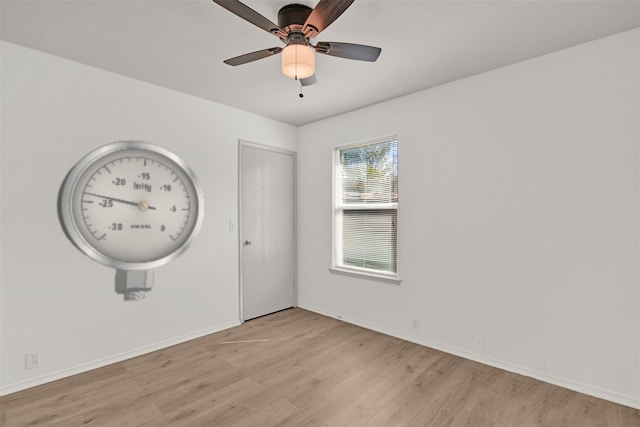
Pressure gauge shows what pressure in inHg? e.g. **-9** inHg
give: **-24** inHg
